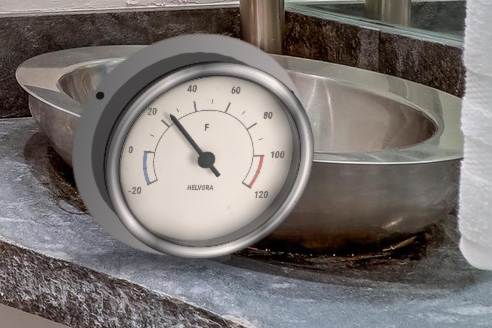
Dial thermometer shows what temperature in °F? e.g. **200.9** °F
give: **25** °F
